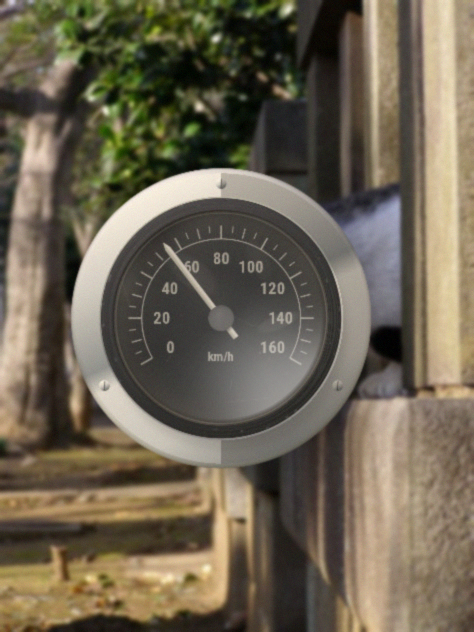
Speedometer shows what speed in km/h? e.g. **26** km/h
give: **55** km/h
